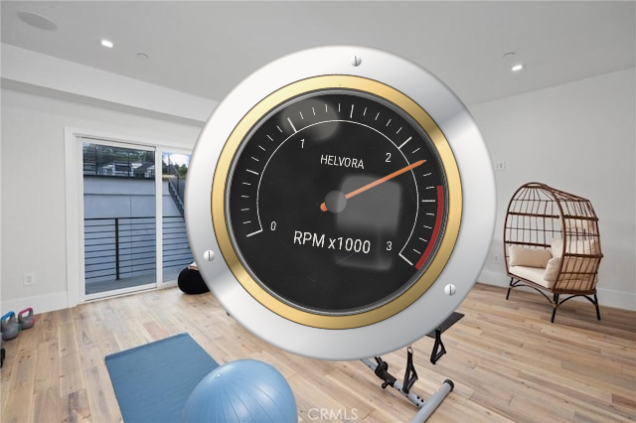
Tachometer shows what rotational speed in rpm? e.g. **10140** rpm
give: **2200** rpm
